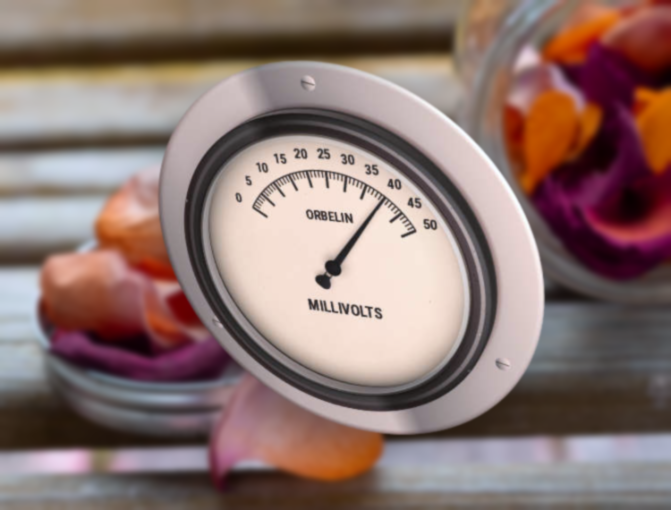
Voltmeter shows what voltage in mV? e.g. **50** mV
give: **40** mV
